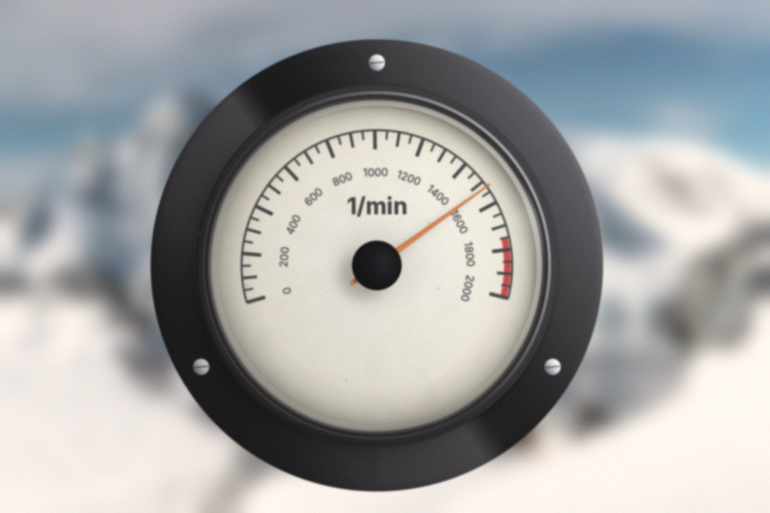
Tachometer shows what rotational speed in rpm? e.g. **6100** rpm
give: **1525** rpm
